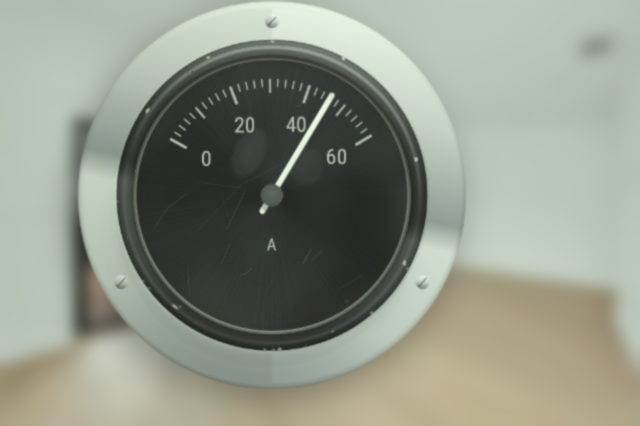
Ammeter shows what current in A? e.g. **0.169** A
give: **46** A
